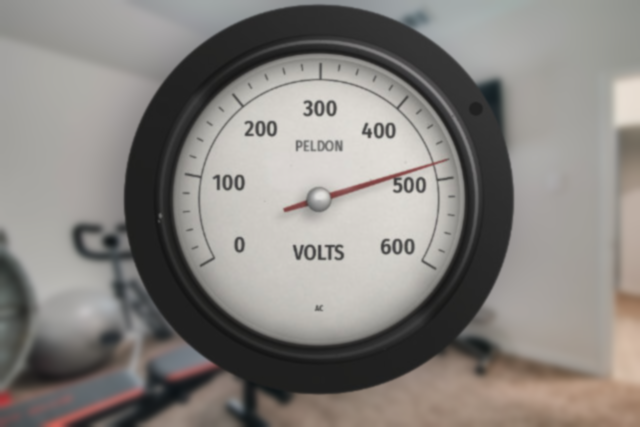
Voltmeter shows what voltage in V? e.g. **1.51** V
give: **480** V
